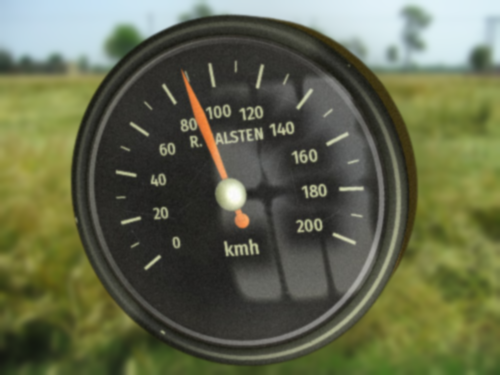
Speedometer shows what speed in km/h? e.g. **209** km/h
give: **90** km/h
